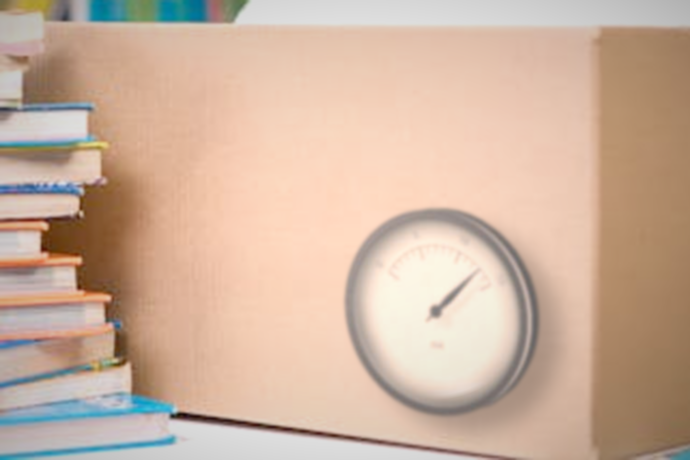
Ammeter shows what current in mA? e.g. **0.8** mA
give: **13** mA
